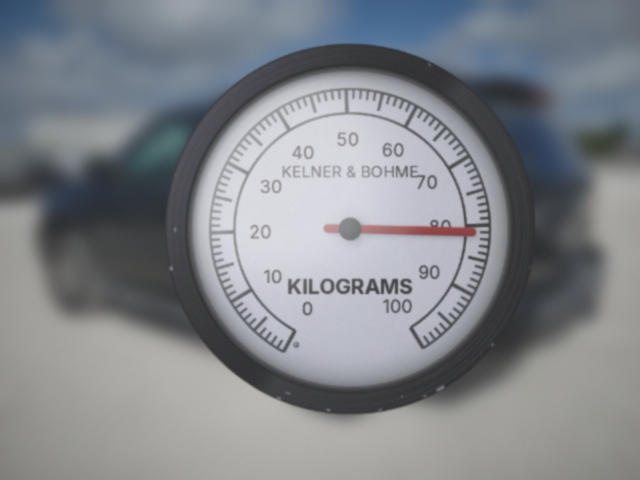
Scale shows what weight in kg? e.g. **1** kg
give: **81** kg
